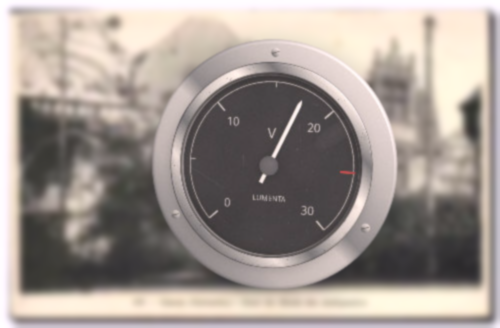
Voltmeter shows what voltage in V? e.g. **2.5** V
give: **17.5** V
